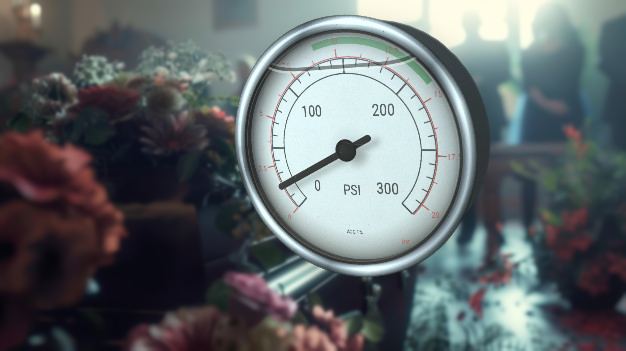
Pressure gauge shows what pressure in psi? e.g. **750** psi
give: **20** psi
